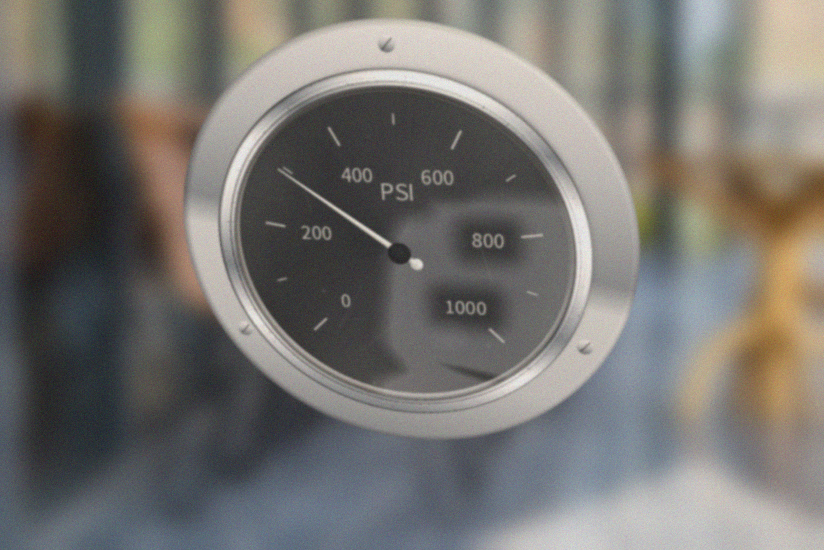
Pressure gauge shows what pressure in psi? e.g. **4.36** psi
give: **300** psi
